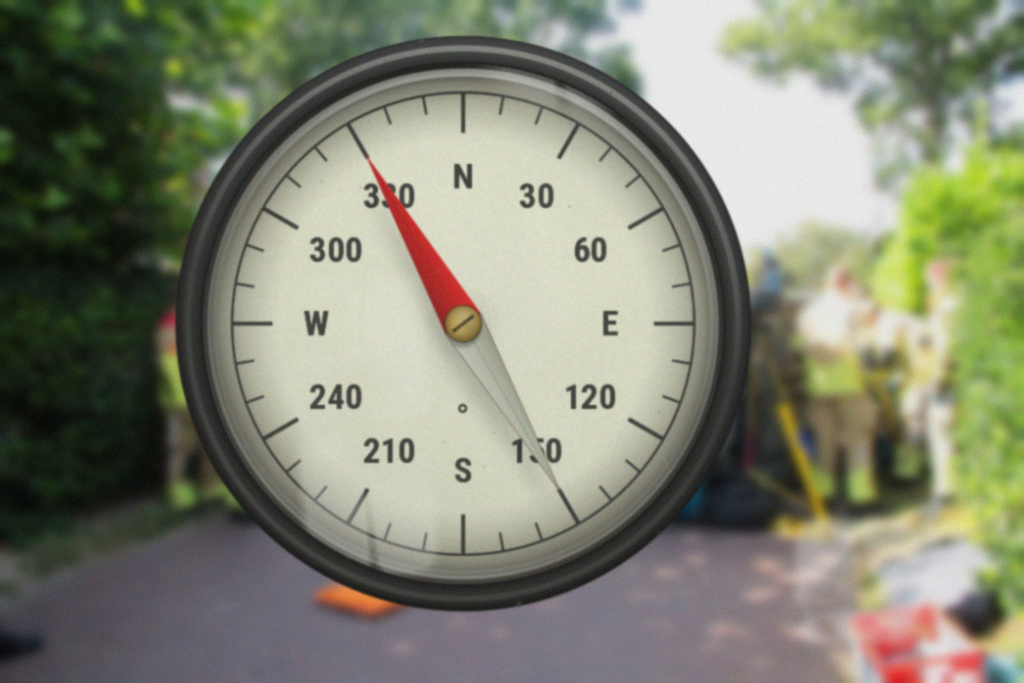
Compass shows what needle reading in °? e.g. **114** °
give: **330** °
